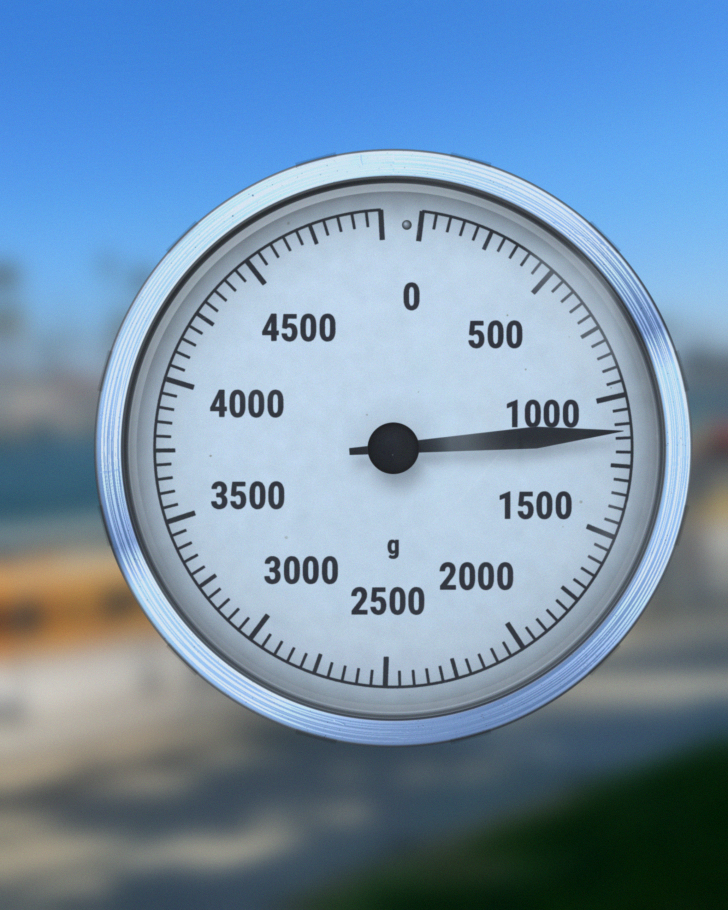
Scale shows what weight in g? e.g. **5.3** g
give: **1125** g
